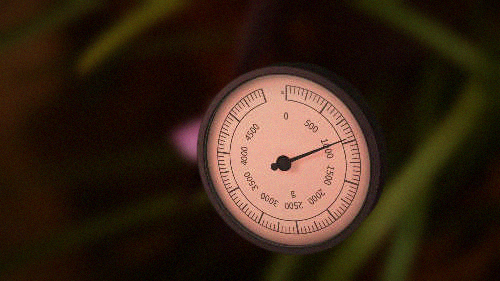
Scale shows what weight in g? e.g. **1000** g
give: **950** g
